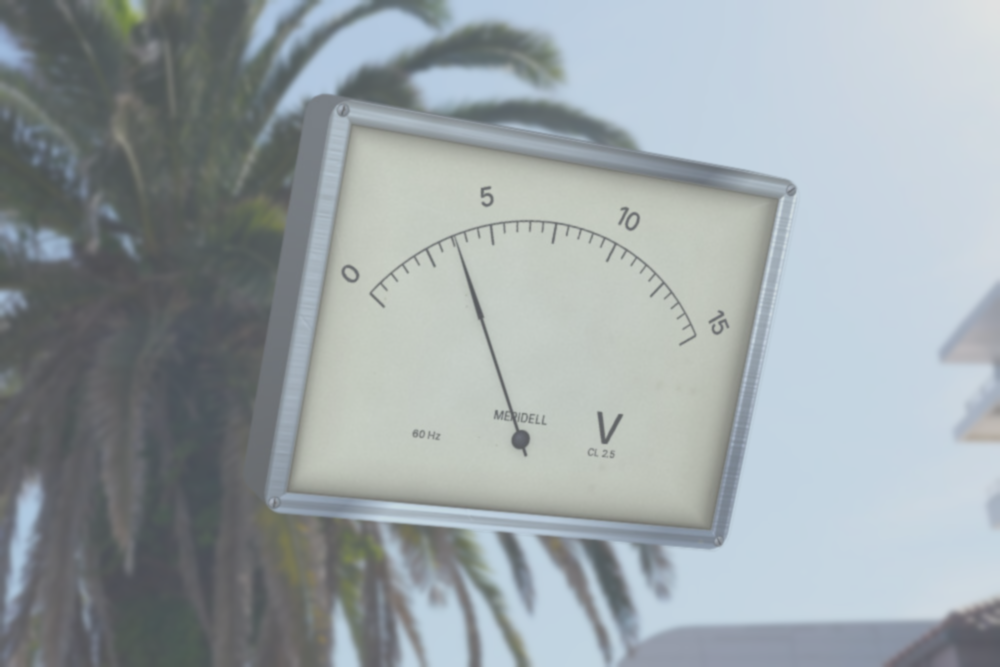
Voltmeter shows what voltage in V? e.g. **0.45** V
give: **3.5** V
